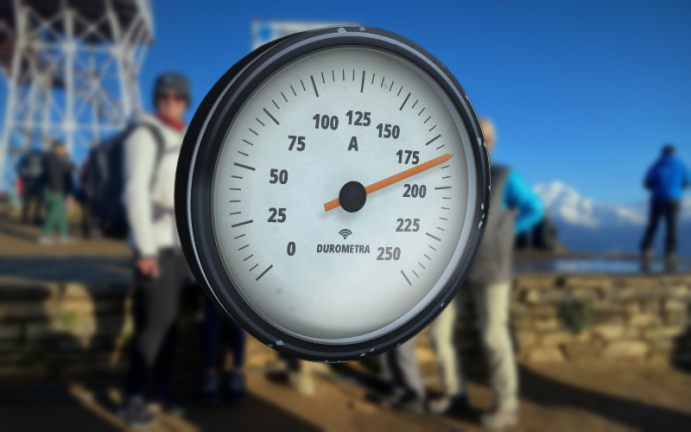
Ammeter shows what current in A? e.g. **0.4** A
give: **185** A
